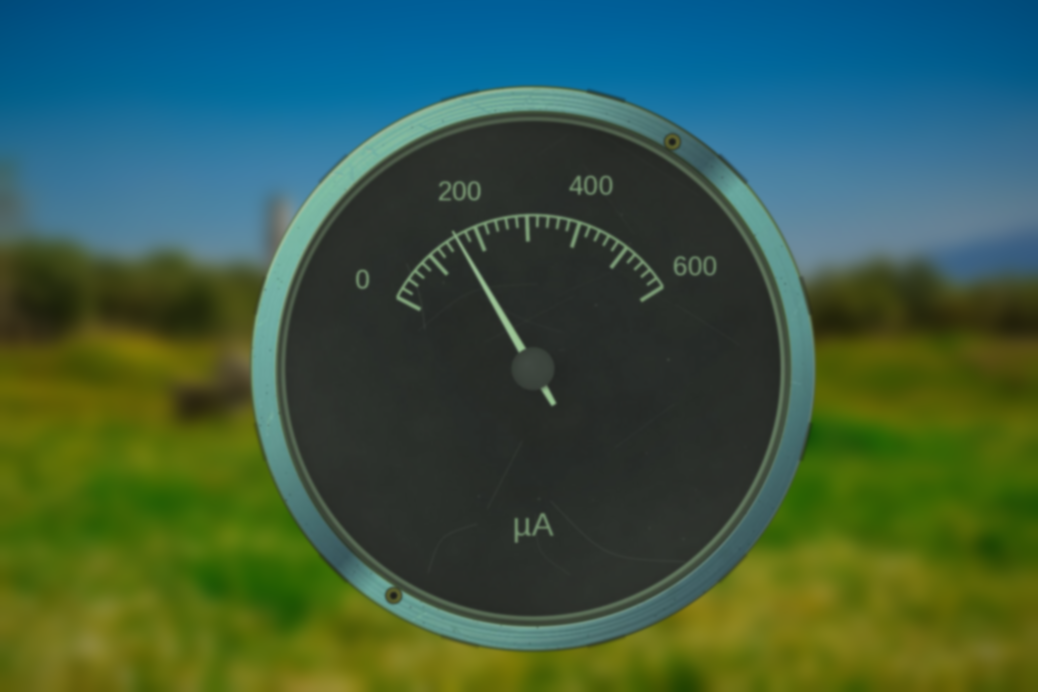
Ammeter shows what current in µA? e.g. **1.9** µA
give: **160** µA
